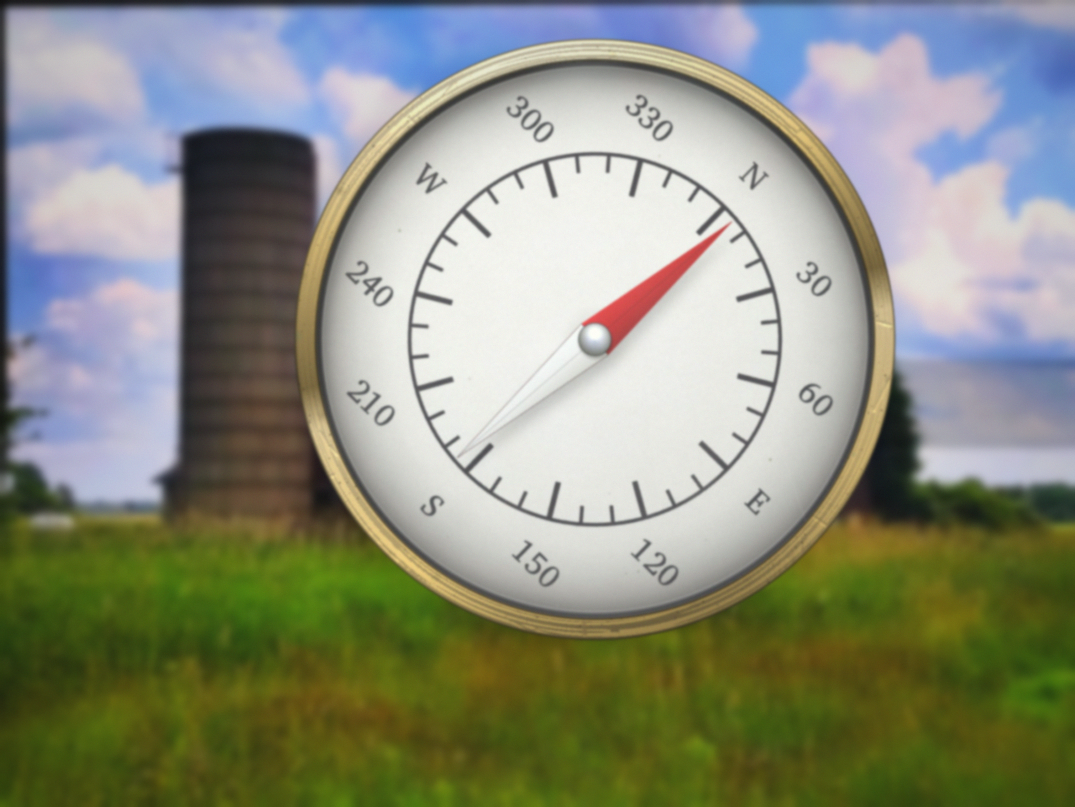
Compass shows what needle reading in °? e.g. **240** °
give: **5** °
